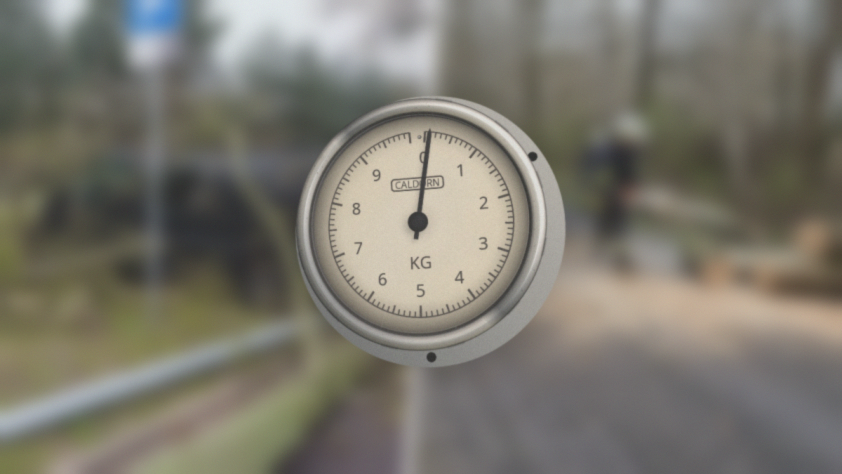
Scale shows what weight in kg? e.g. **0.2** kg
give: **0.1** kg
